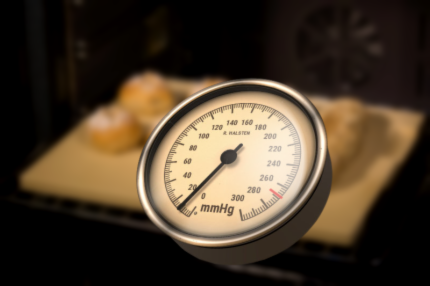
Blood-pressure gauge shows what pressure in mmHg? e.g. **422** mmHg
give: **10** mmHg
